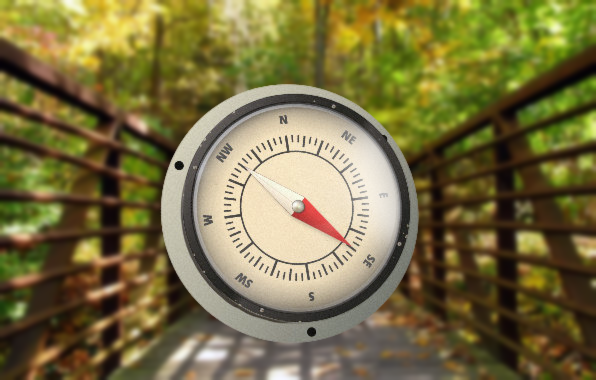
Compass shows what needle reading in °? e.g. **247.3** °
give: **135** °
